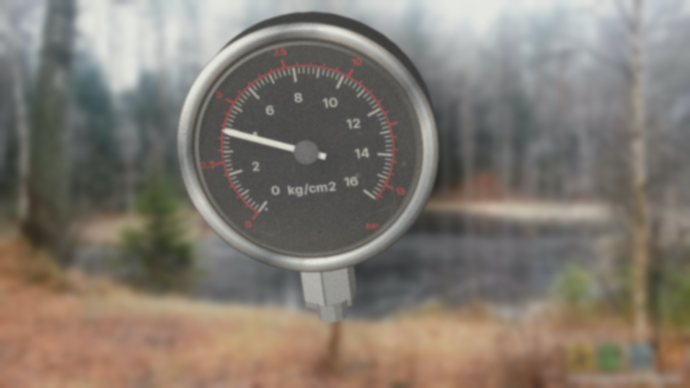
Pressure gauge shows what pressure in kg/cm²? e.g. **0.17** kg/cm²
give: **4** kg/cm²
